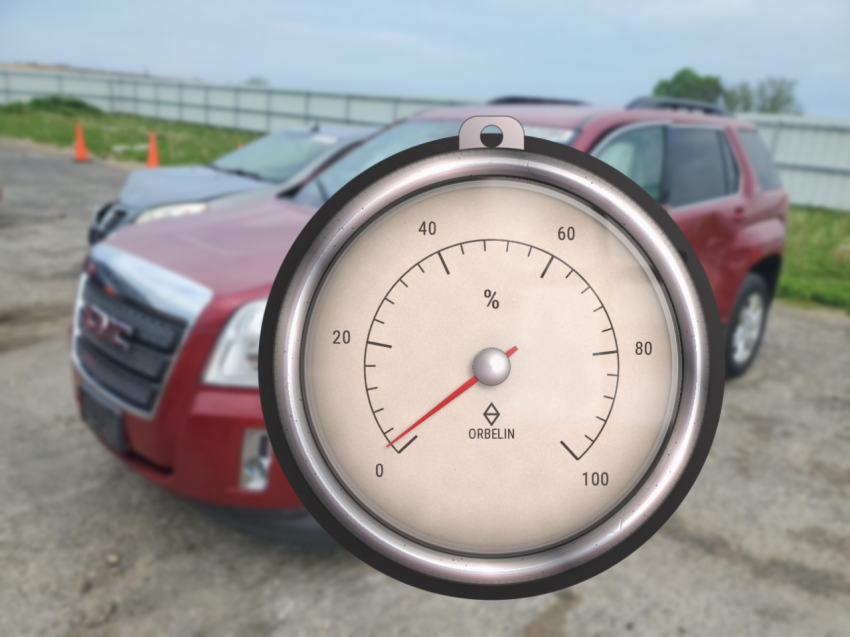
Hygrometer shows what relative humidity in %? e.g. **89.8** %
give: **2** %
